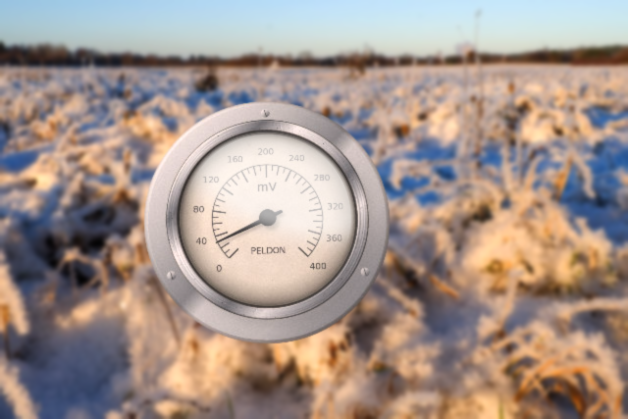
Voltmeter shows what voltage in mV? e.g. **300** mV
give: **30** mV
